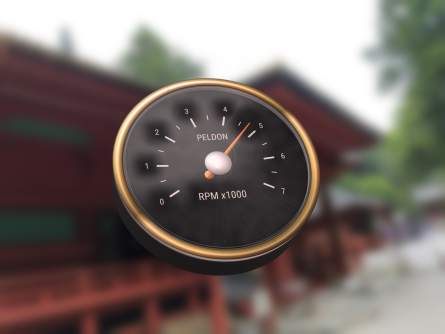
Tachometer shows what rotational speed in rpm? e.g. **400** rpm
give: **4750** rpm
